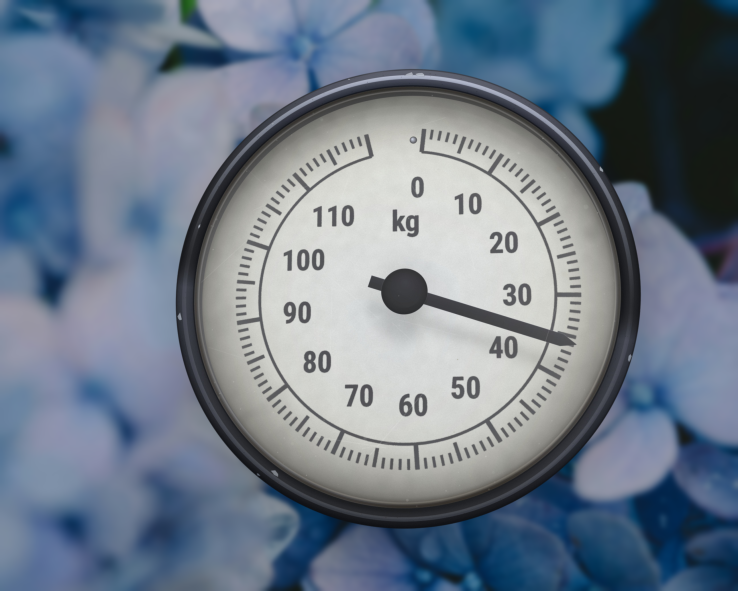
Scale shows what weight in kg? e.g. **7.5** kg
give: **36** kg
